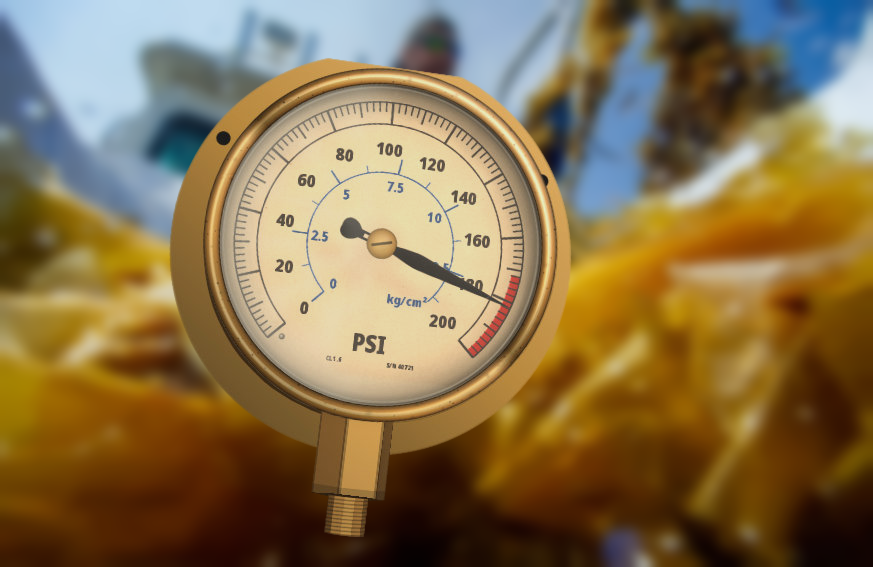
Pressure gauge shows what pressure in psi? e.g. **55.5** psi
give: **182** psi
